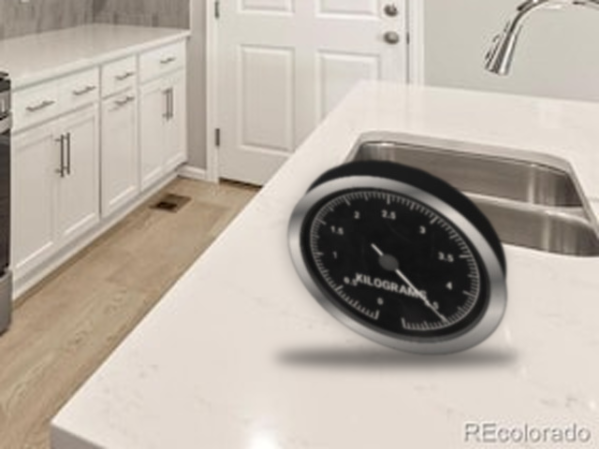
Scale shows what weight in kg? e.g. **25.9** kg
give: **4.5** kg
